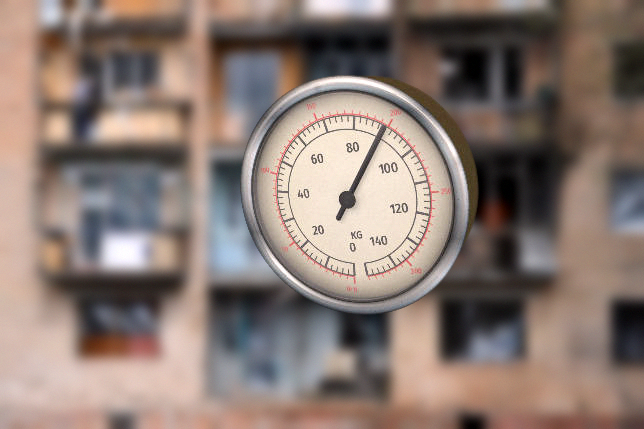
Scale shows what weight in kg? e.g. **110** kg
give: **90** kg
